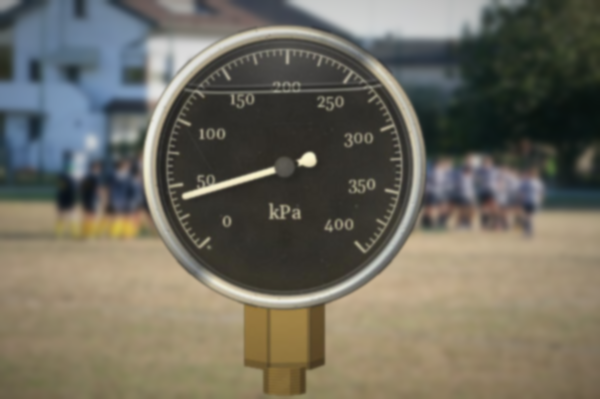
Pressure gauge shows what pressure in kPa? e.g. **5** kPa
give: **40** kPa
